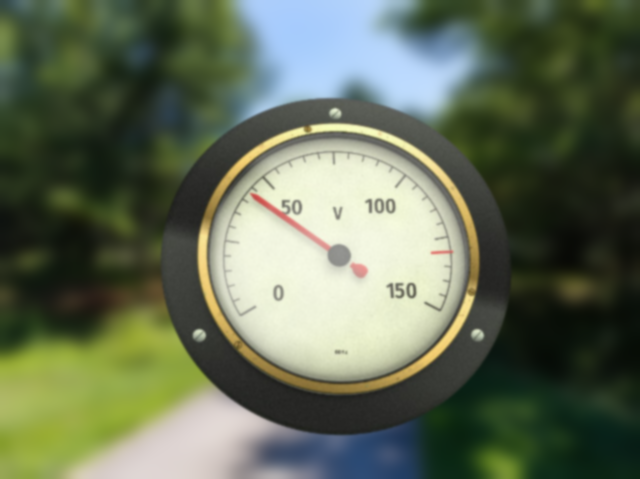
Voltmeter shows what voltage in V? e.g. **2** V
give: **42.5** V
